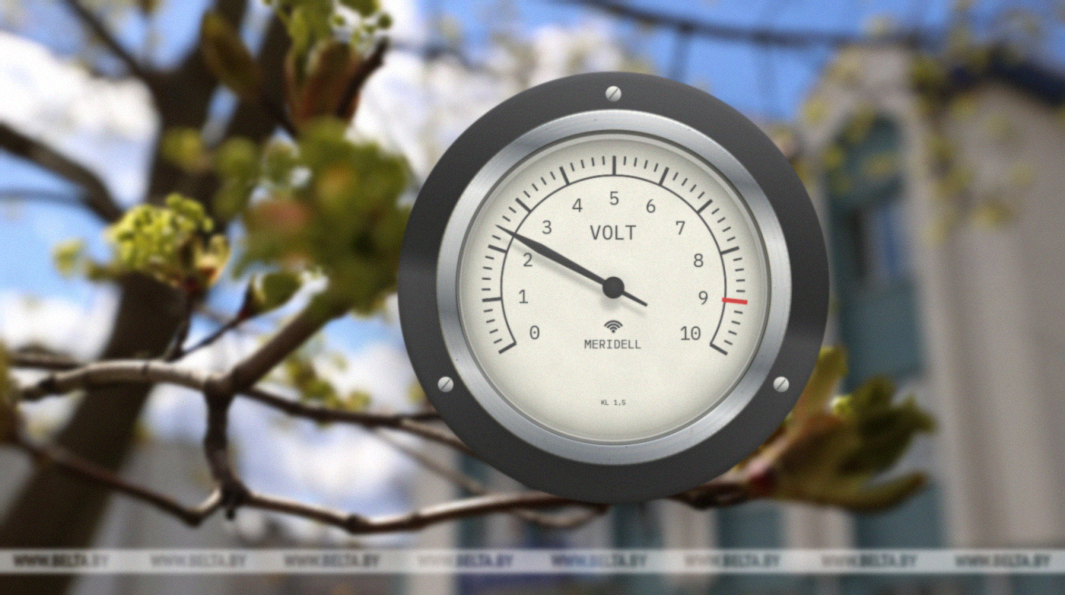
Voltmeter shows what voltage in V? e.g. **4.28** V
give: **2.4** V
